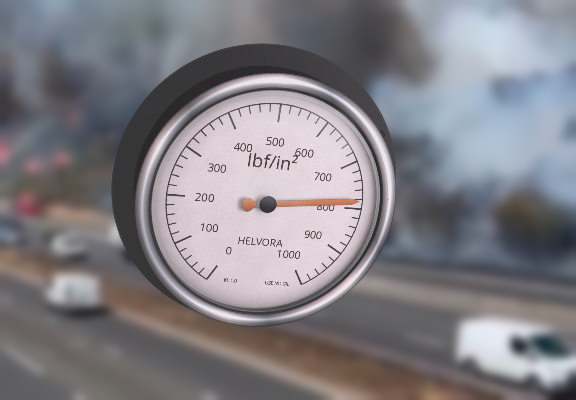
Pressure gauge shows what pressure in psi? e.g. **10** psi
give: **780** psi
